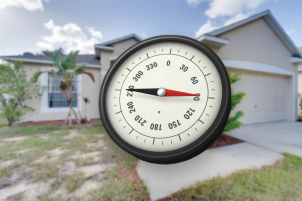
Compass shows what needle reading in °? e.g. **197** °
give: **90** °
